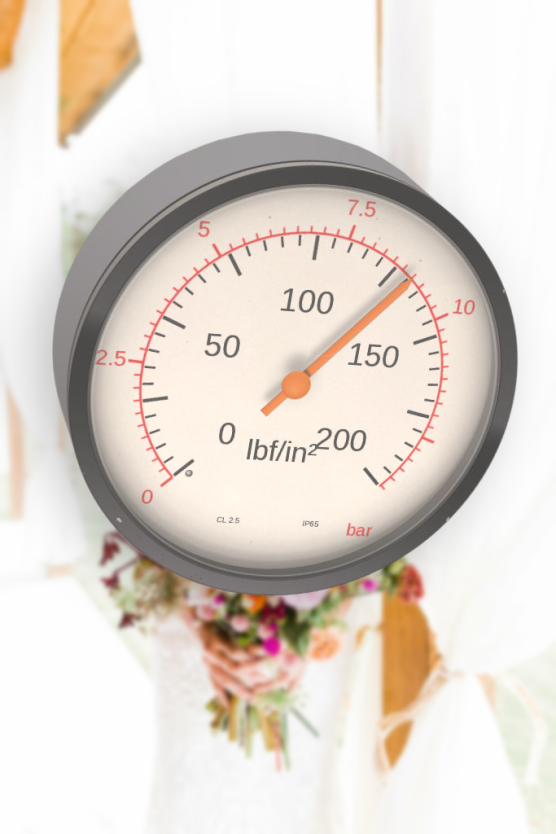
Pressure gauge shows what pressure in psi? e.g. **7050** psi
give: **130** psi
